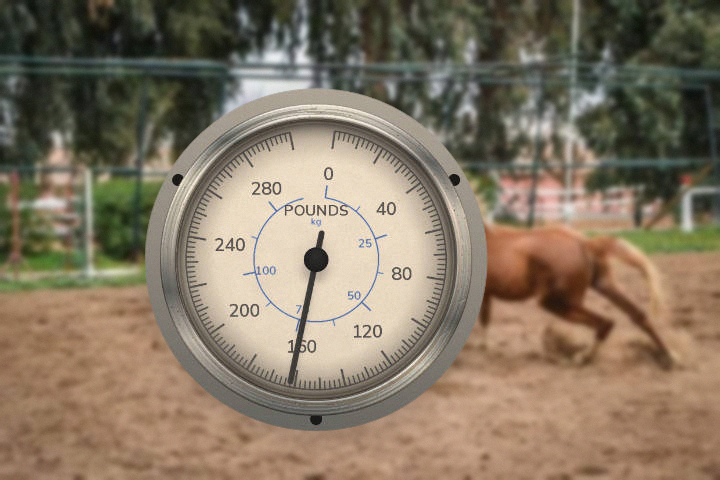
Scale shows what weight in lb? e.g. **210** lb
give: **162** lb
